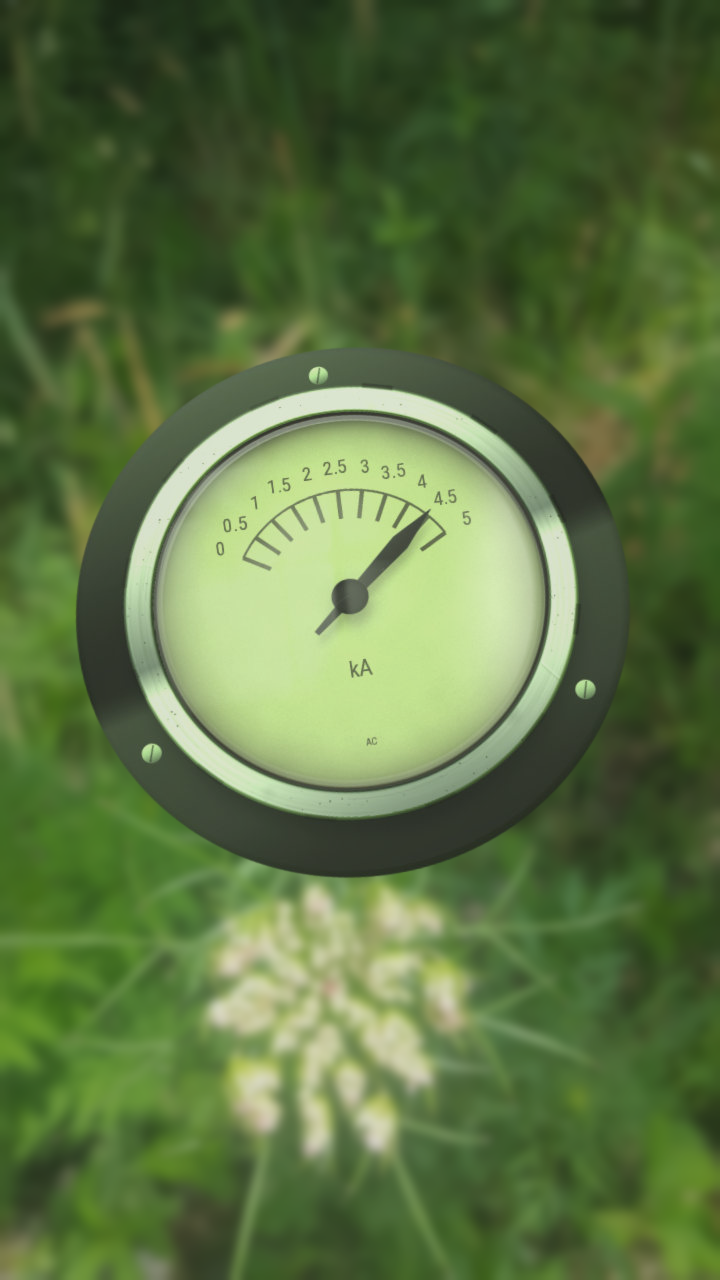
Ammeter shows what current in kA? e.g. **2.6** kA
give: **4.5** kA
